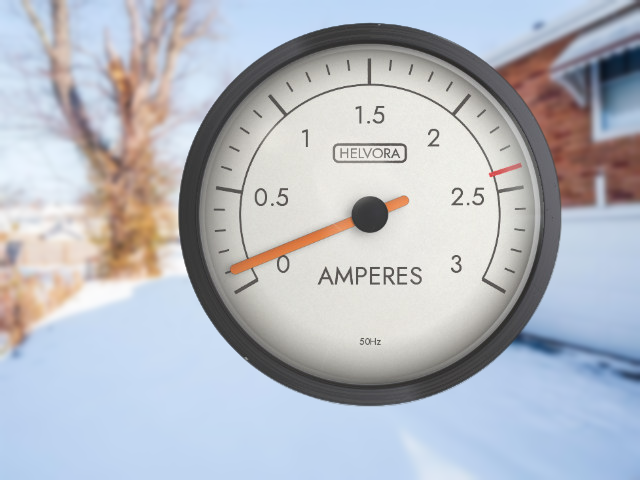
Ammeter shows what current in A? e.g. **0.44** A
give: **0.1** A
